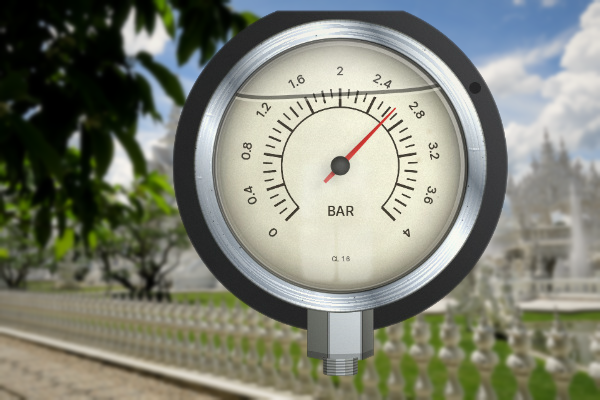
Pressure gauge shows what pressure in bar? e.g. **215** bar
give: **2.65** bar
